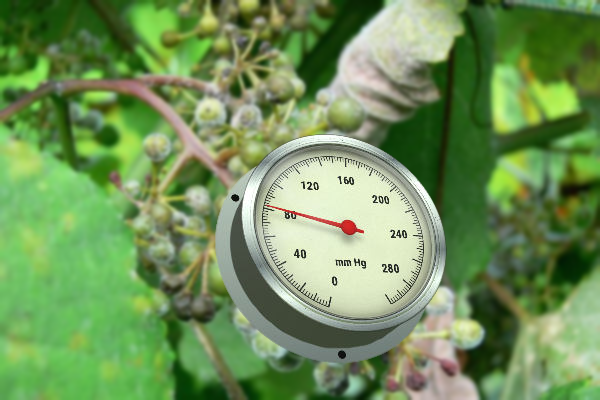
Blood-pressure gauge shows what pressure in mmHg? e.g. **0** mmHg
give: **80** mmHg
